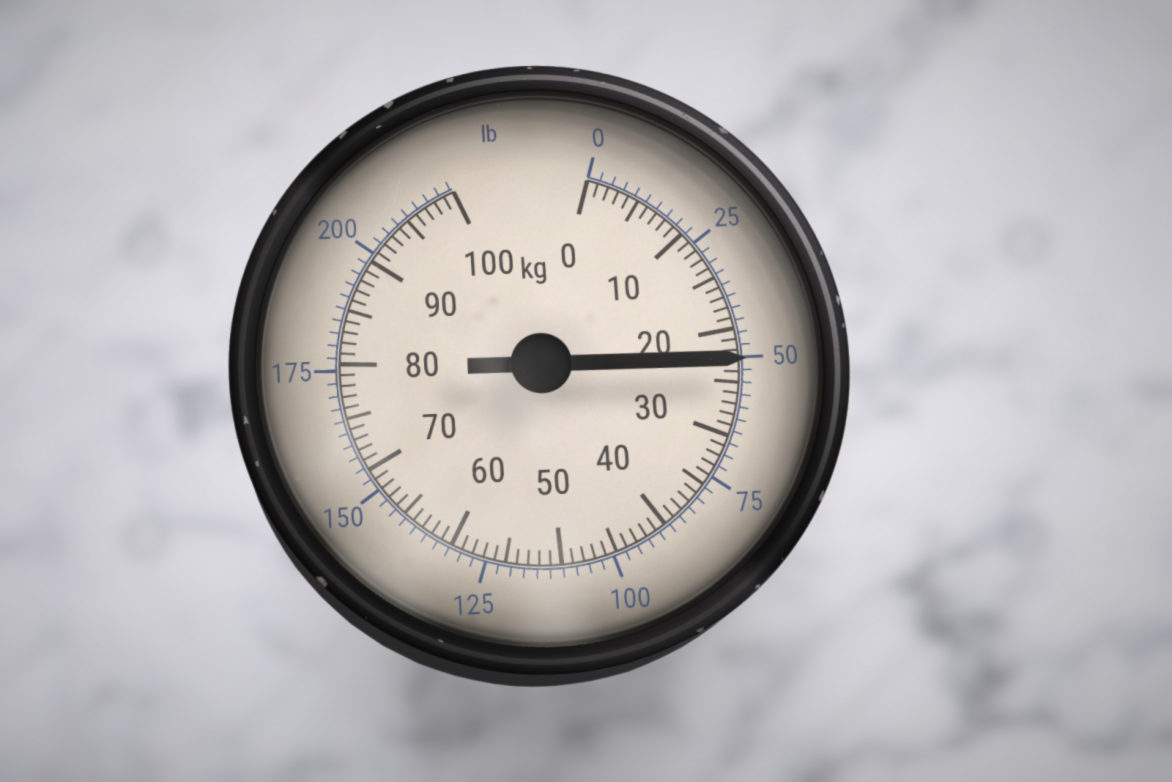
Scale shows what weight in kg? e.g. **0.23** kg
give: **23** kg
